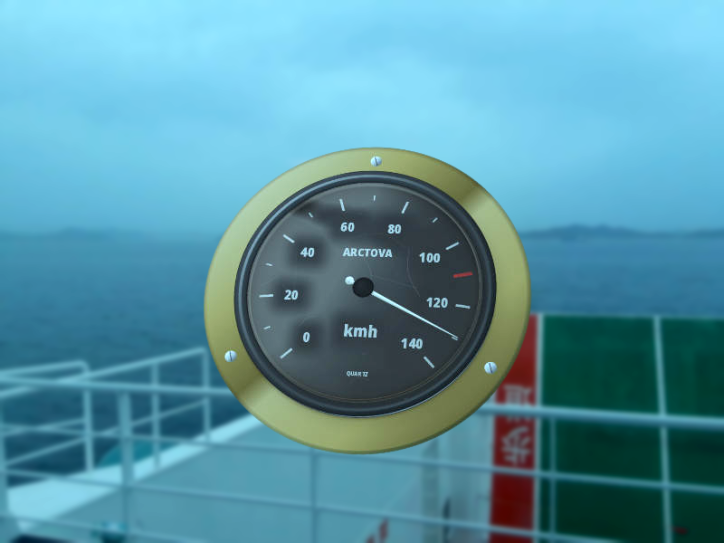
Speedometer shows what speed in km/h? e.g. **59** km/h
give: **130** km/h
